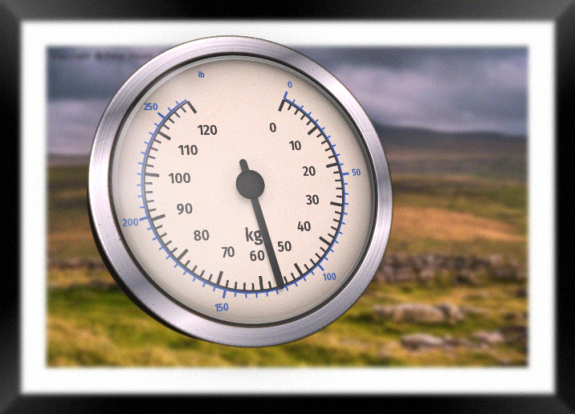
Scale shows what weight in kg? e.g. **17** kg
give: **56** kg
